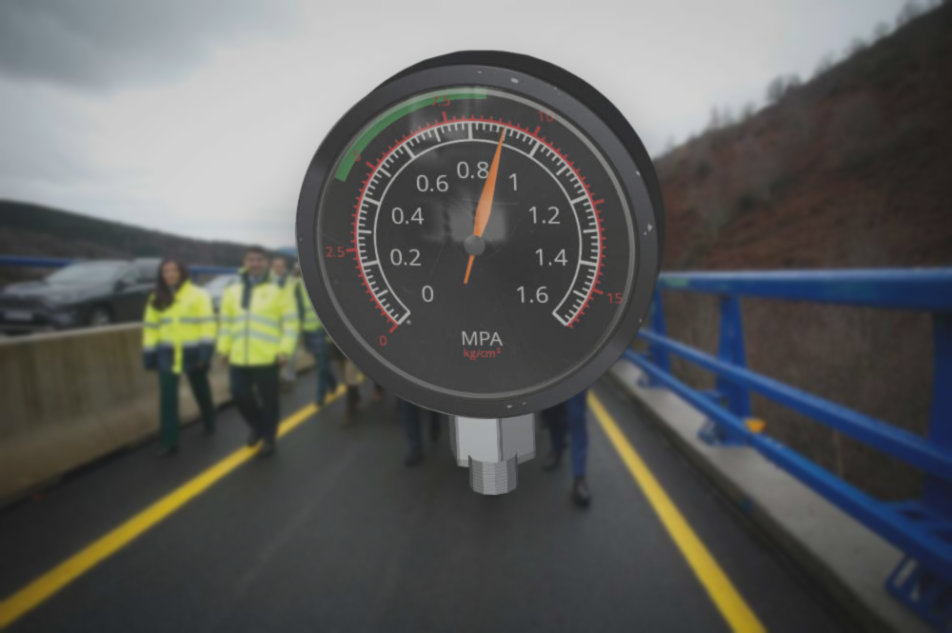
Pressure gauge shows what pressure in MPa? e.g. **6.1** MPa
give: **0.9** MPa
